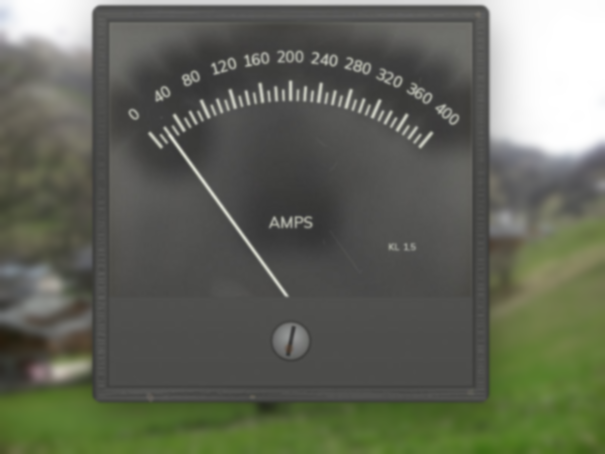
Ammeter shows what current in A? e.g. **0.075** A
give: **20** A
